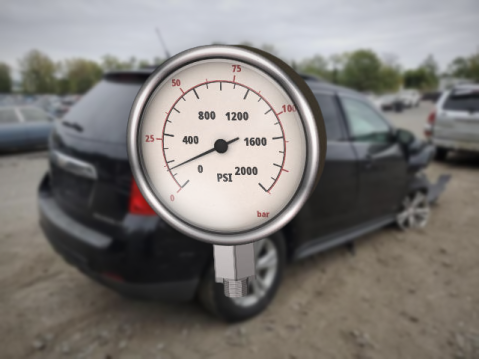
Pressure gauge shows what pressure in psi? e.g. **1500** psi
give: **150** psi
